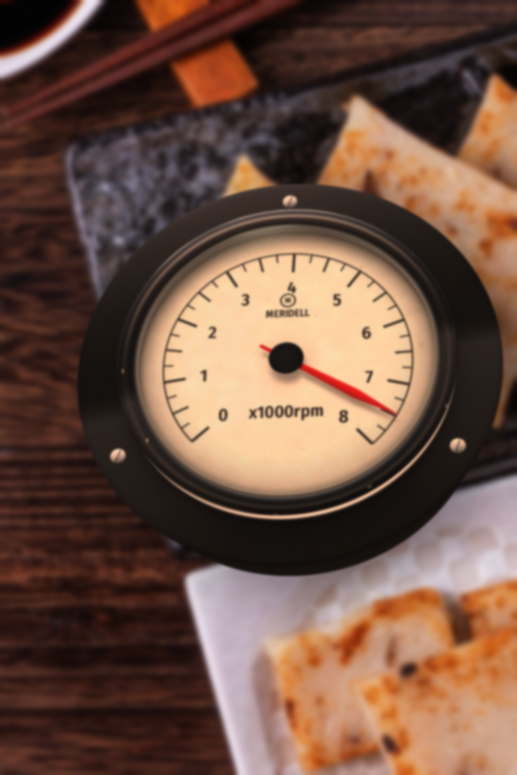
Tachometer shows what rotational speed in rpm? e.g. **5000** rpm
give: **7500** rpm
